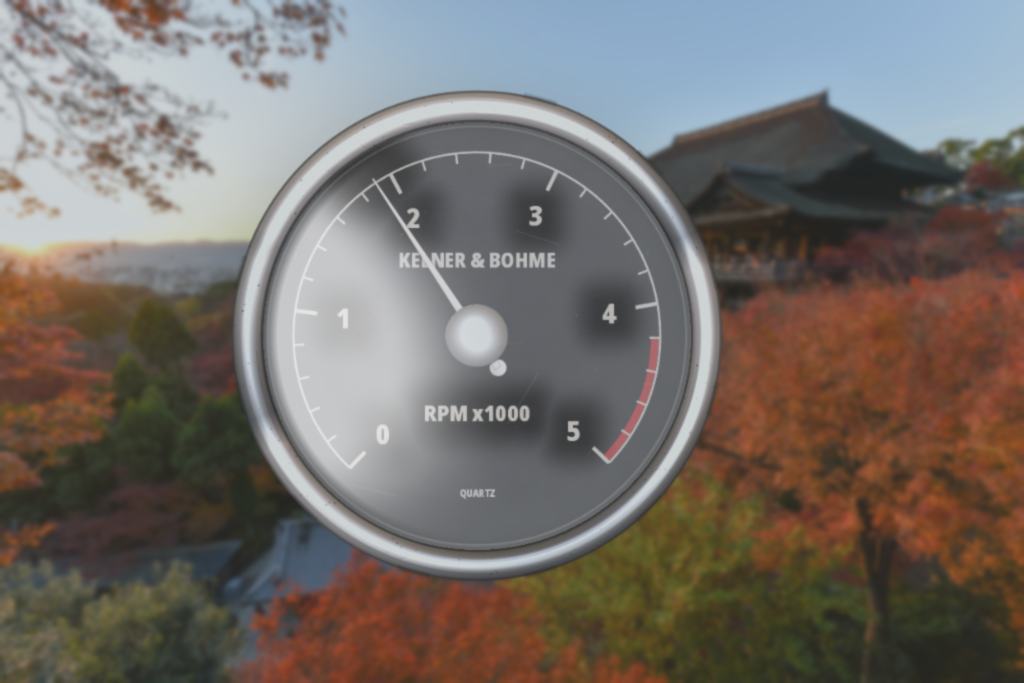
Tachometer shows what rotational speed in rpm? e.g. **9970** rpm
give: **1900** rpm
